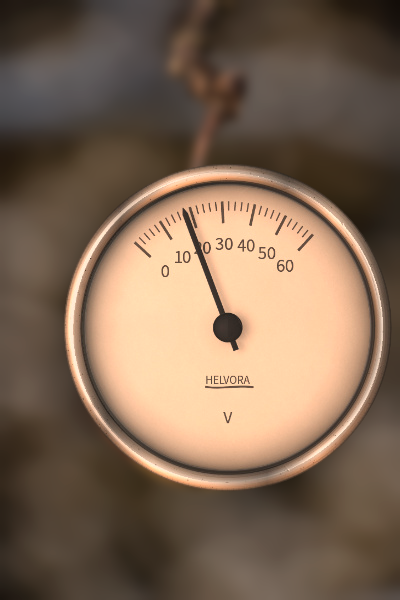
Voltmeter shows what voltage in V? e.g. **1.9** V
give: **18** V
